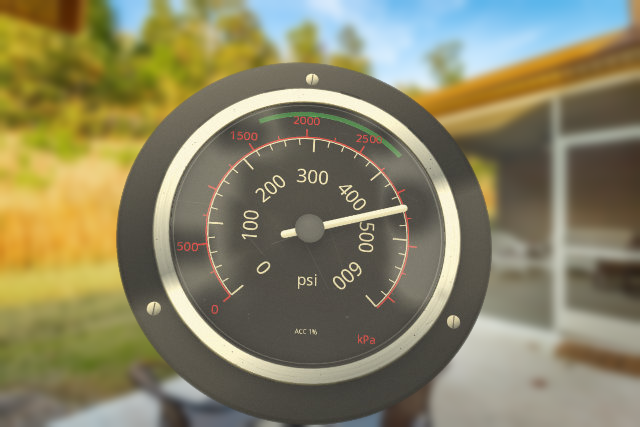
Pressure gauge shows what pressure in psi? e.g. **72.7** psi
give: **460** psi
